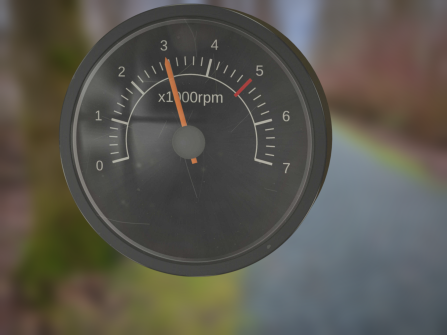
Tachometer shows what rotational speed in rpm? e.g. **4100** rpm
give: **3000** rpm
